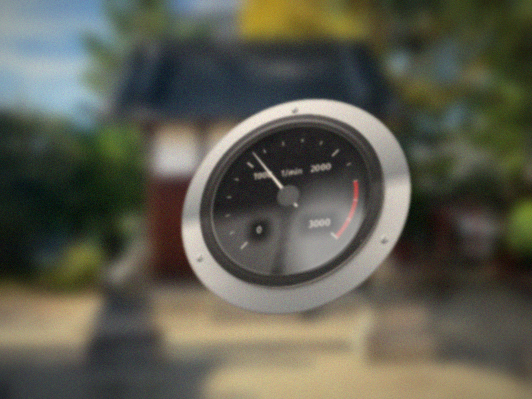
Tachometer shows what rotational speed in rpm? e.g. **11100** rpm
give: **1100** rpm
